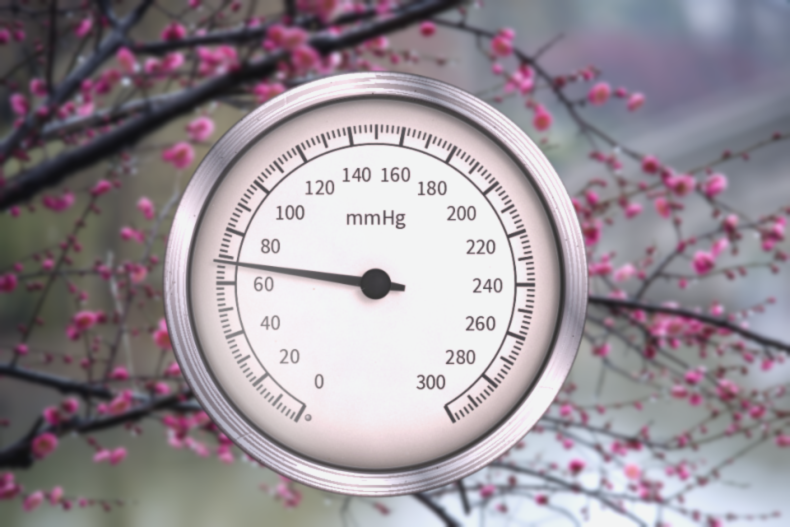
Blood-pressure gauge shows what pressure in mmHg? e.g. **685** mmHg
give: **68** mmHg
